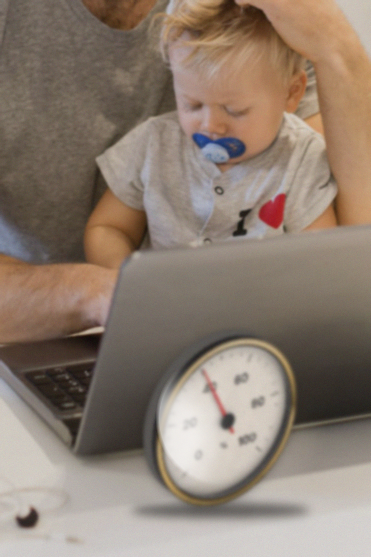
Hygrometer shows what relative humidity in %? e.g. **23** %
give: **40** %
